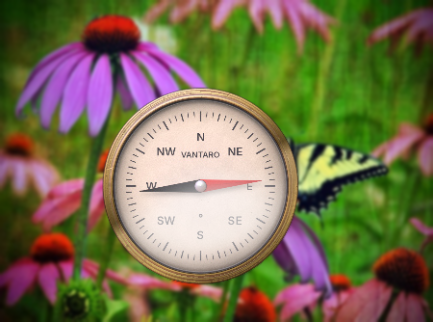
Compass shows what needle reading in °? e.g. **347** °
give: **85** °
